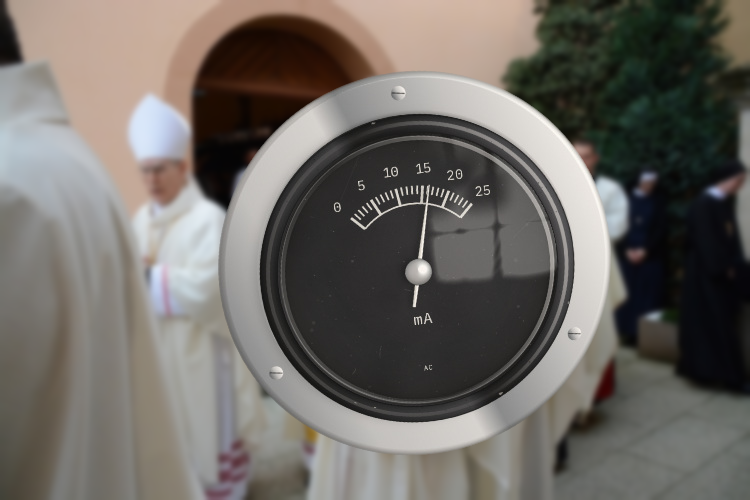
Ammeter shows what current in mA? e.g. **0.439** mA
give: **16** mA
